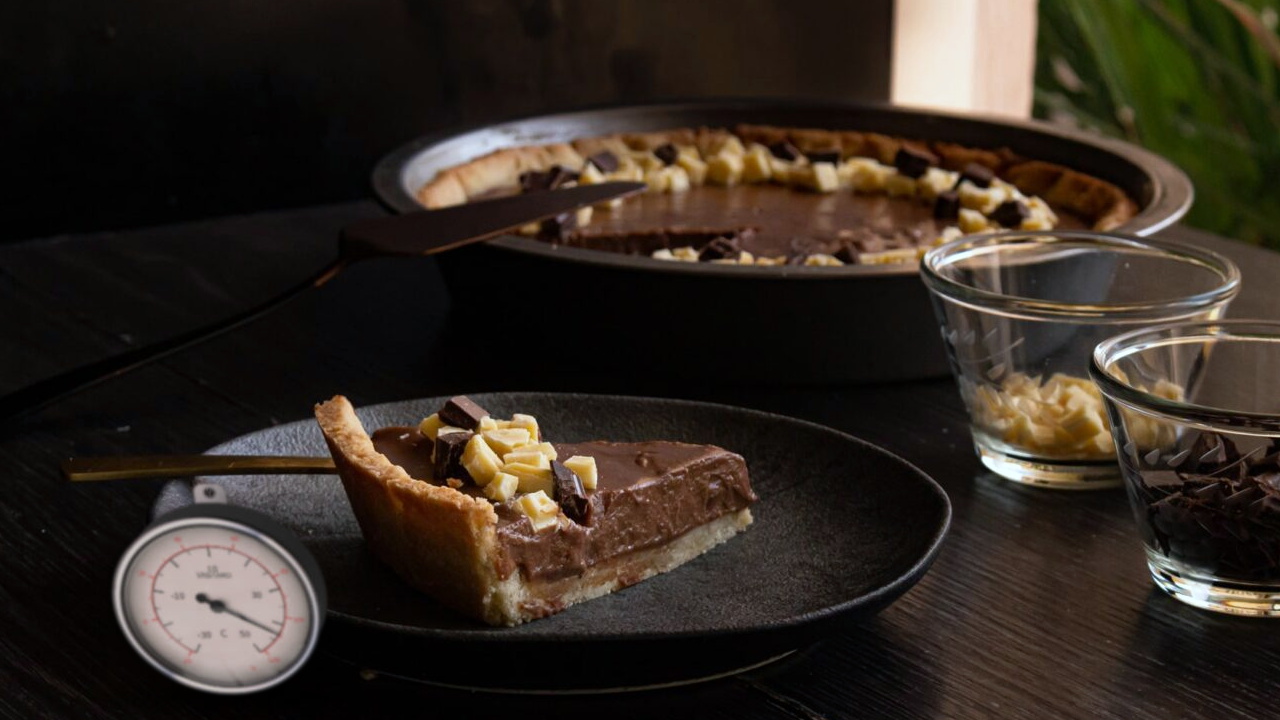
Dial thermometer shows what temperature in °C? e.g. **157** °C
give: **42.5** °C
